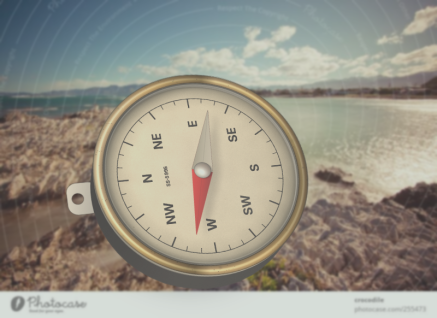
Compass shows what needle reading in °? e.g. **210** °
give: **285** °
